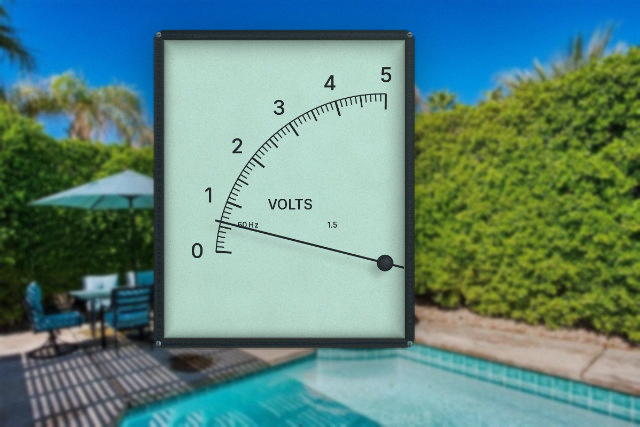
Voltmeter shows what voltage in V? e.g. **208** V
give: **0.6** V
